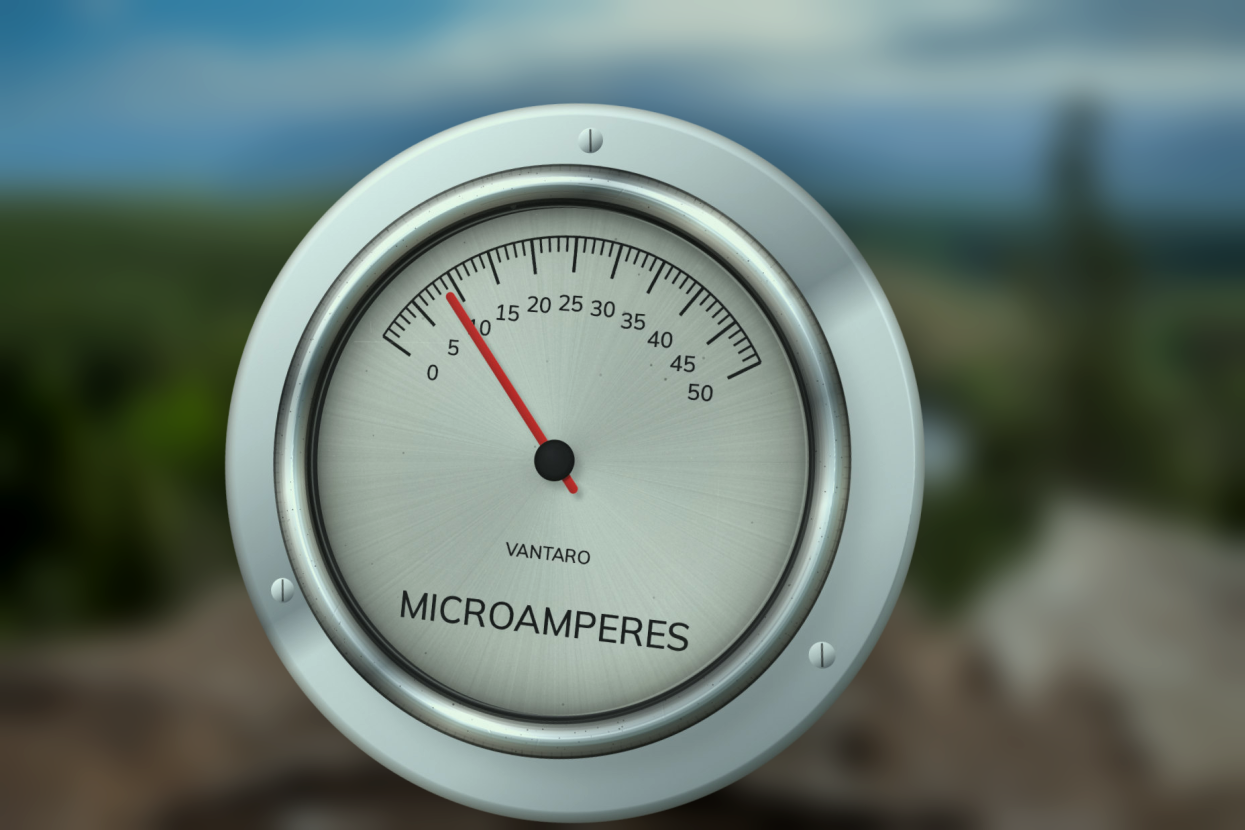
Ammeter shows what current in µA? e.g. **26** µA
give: **9** µA
